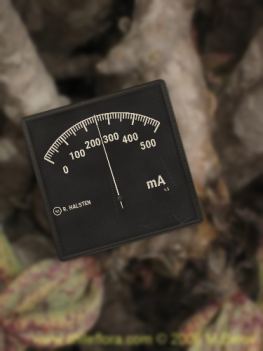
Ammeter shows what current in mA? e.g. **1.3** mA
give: **250** mA
